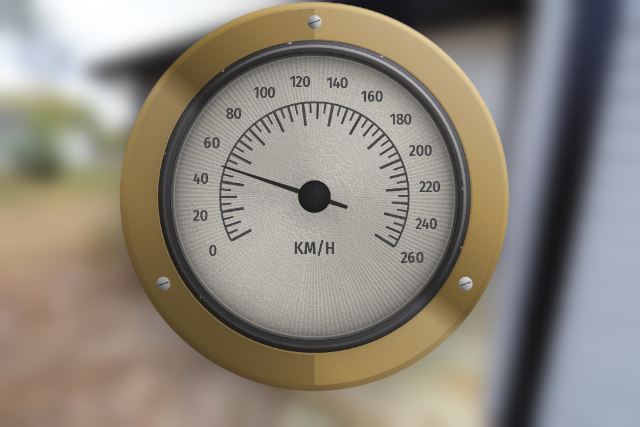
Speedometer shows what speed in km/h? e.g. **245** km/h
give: **50** km/h
